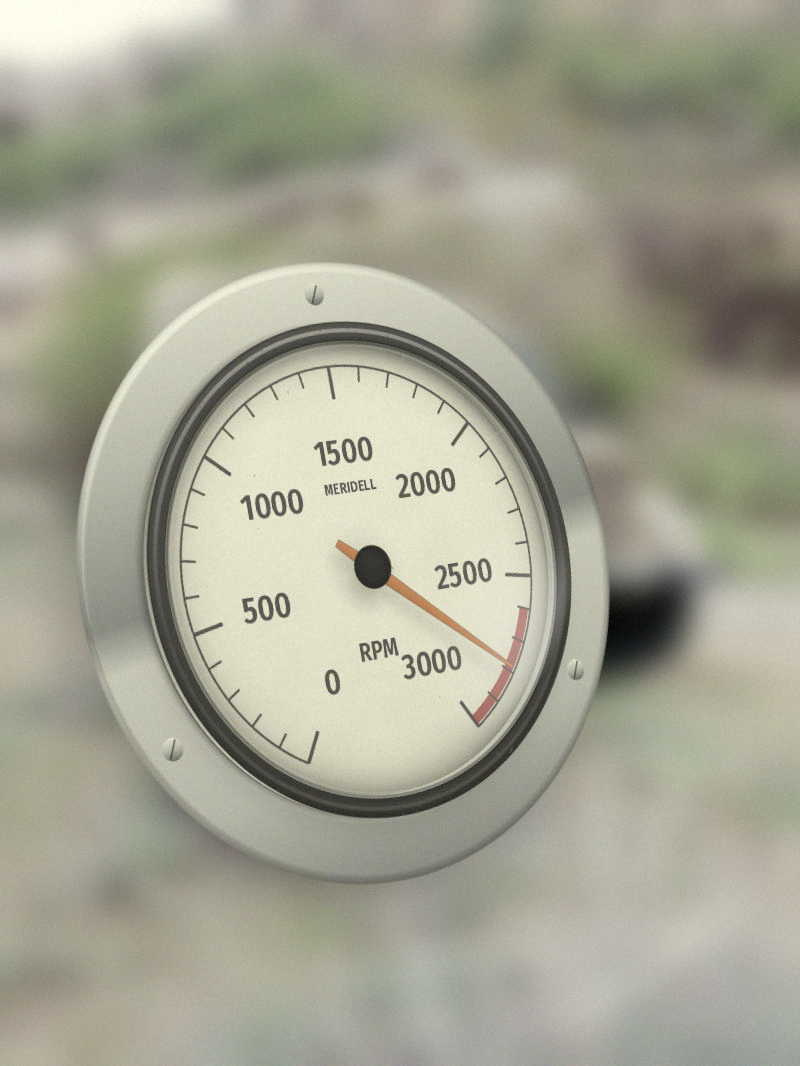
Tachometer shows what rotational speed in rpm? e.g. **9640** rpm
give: **2800** rpm
